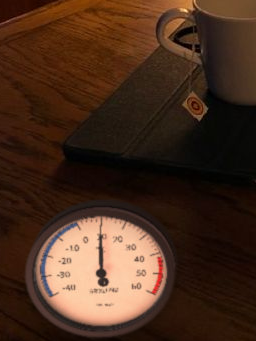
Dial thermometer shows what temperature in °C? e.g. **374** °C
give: **10** °C
